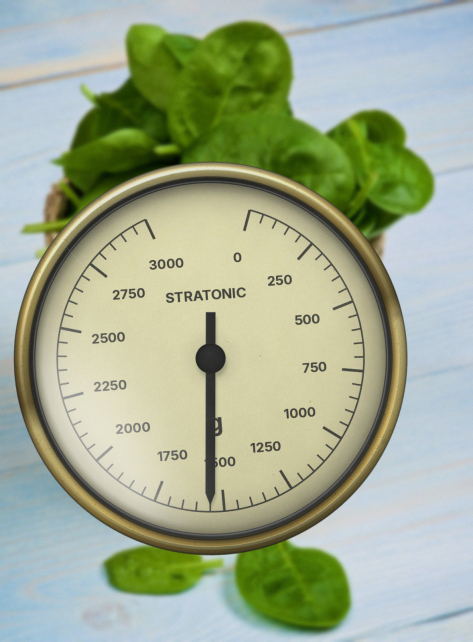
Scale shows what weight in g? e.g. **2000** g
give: **1550** g
